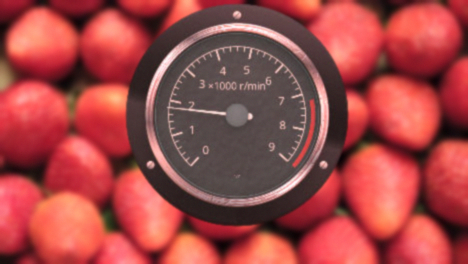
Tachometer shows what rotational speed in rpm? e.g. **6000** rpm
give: **1800** rpm
